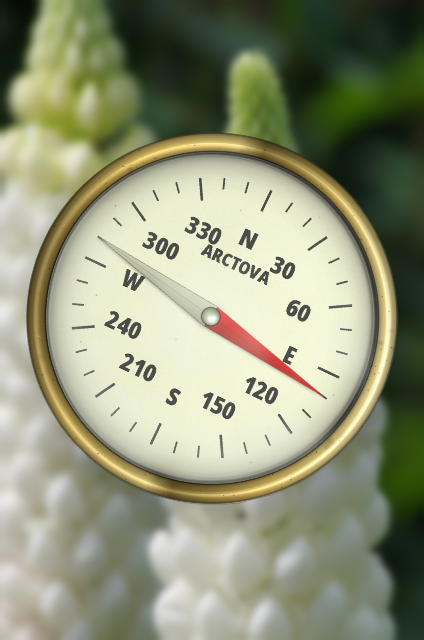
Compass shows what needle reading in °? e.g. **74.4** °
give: **100** °
